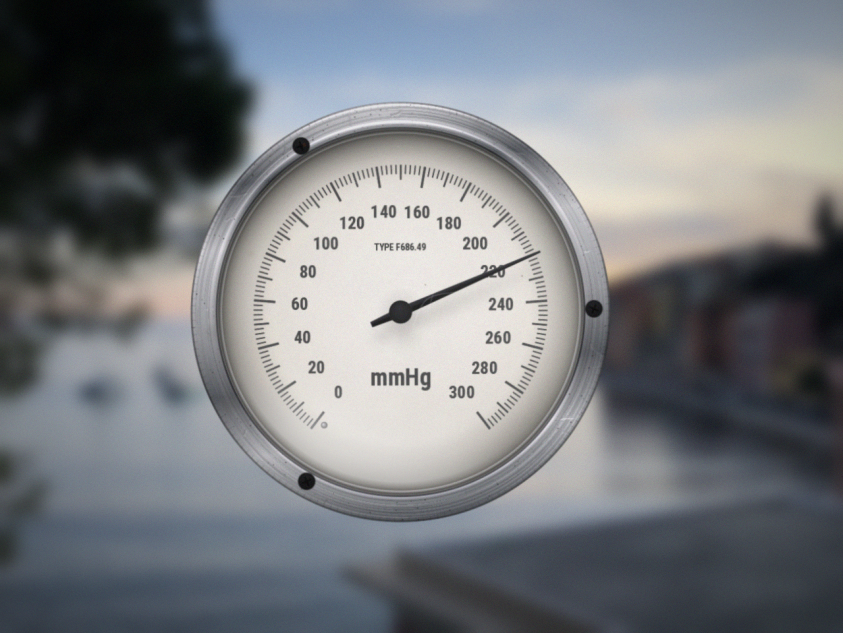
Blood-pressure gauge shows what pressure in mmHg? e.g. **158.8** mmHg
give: **220** mmHg
